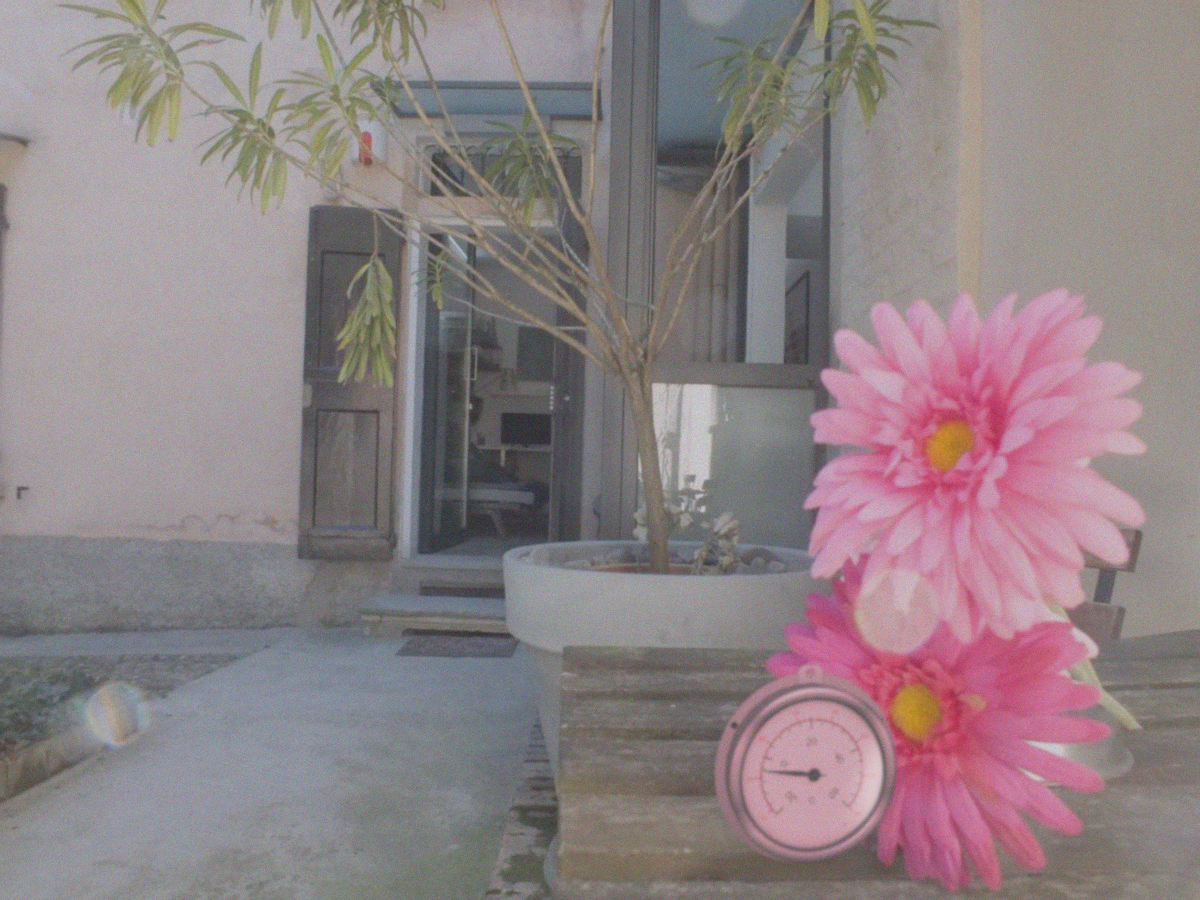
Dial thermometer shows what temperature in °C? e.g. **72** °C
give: **-4** °C
